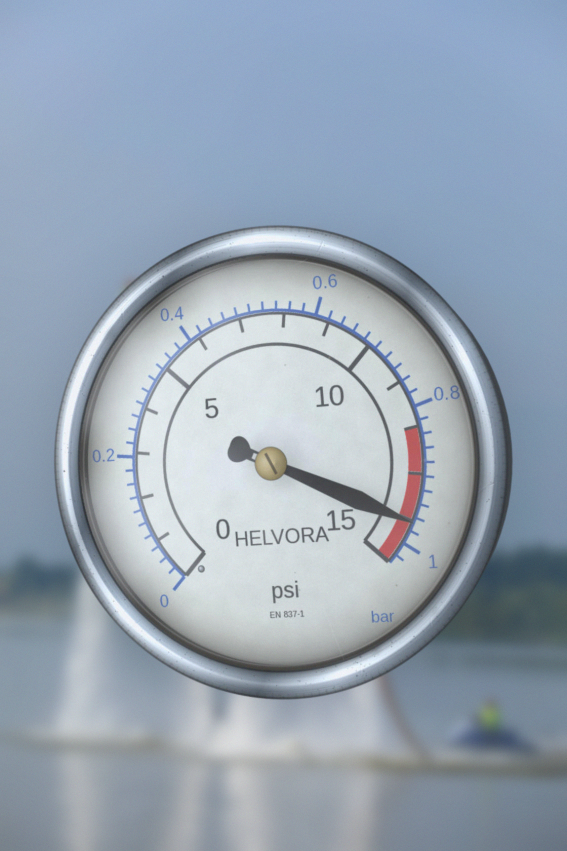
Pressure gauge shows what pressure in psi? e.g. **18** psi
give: **14** psi
